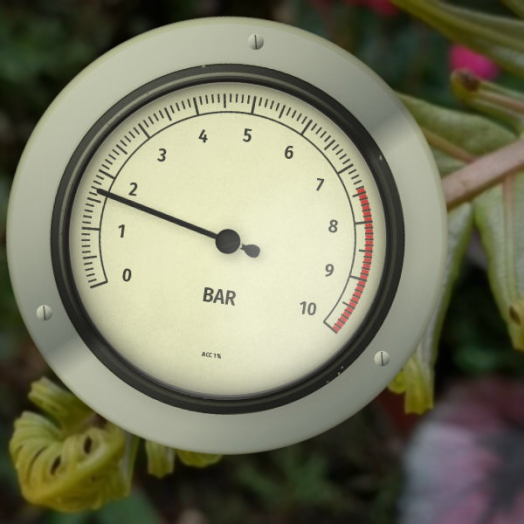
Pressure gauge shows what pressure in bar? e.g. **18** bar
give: **1.7** bar
